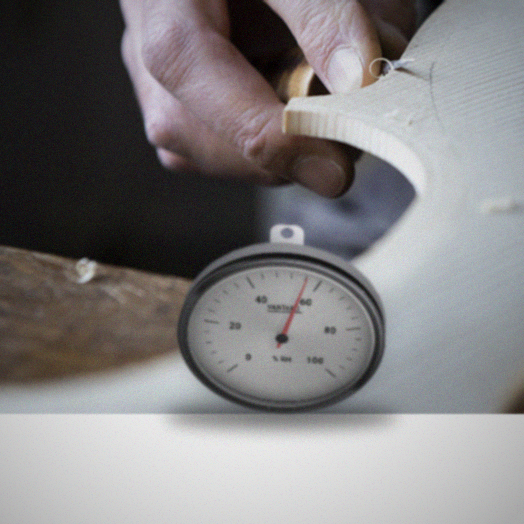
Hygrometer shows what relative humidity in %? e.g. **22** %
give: **56** %
